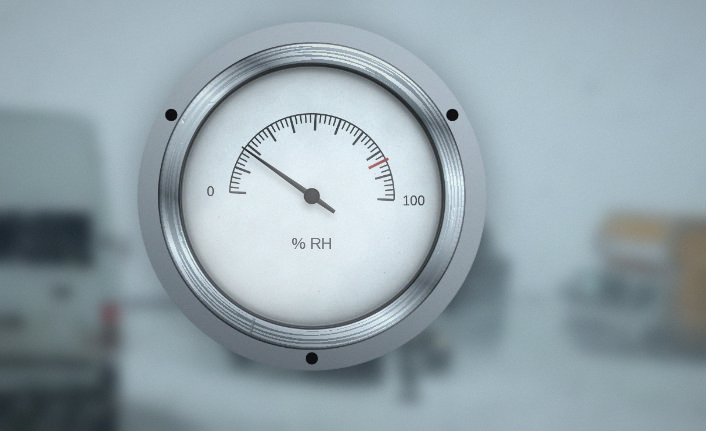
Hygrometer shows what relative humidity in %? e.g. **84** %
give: **18** %
